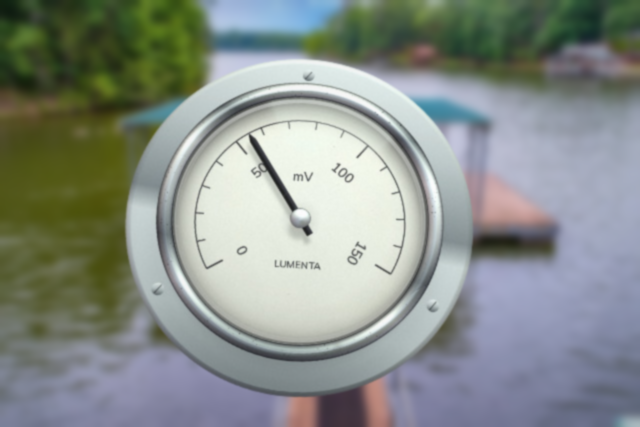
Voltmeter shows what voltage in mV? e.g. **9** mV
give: **55** mV
